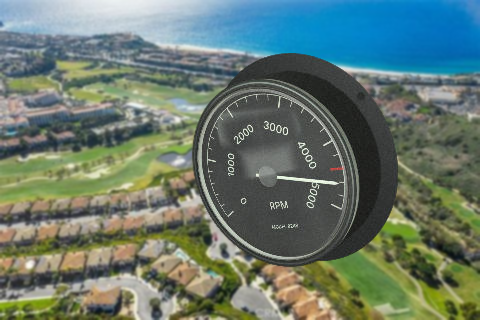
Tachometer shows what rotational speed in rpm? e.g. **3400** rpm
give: **4600** rpm
